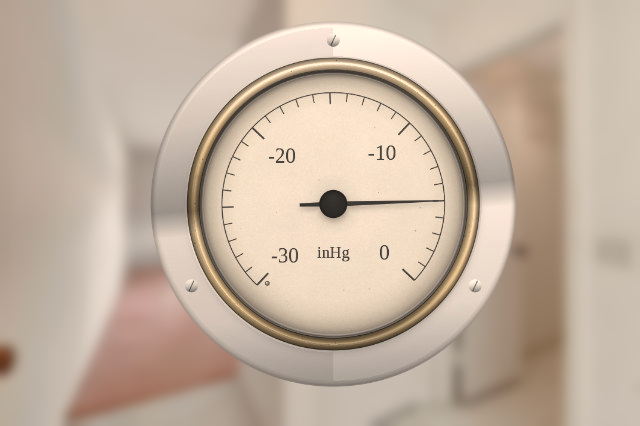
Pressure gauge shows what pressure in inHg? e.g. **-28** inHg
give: **-5** inHg
